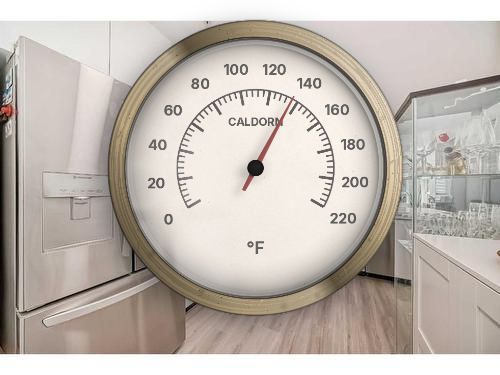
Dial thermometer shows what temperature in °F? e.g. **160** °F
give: **136** °F
